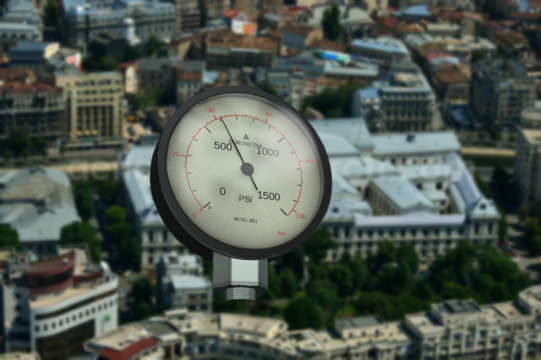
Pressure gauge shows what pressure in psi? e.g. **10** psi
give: **600** psi
